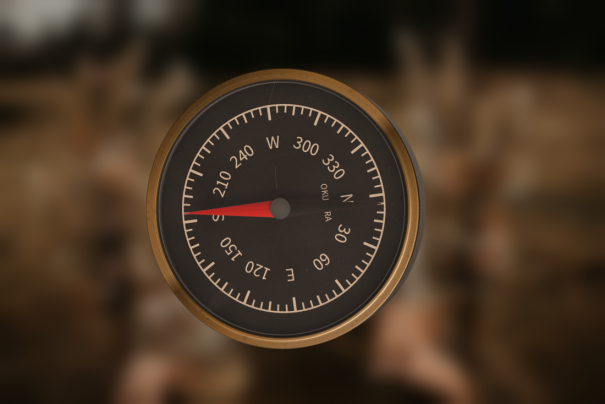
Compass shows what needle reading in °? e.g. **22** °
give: **185** °
